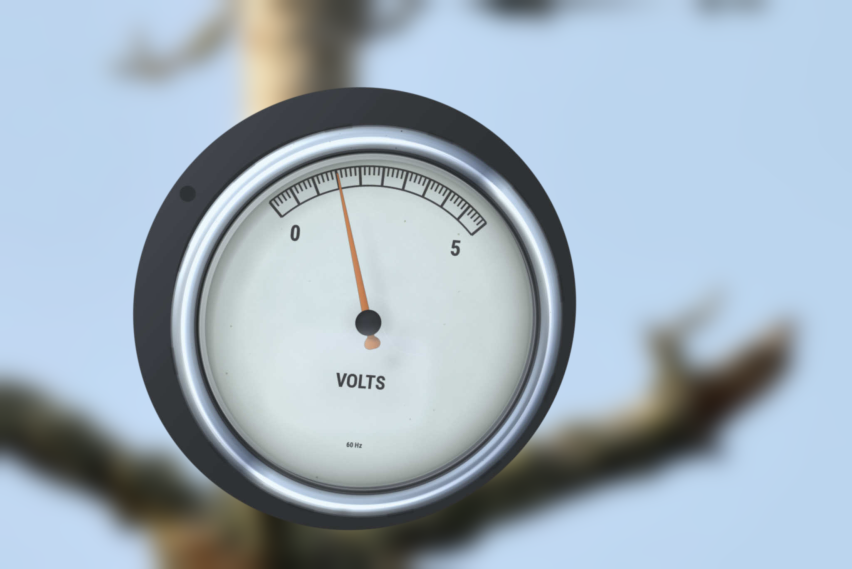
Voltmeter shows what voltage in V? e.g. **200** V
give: **1.5** V
